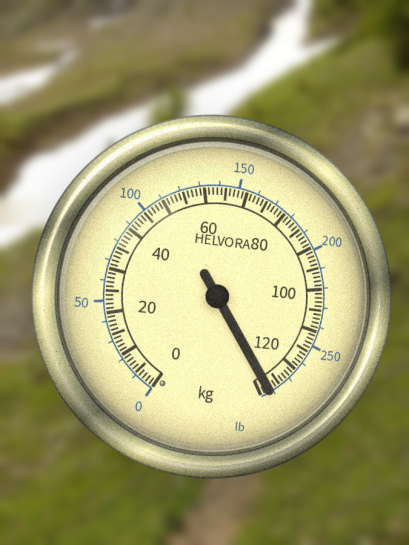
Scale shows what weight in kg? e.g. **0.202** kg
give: **128** kg
